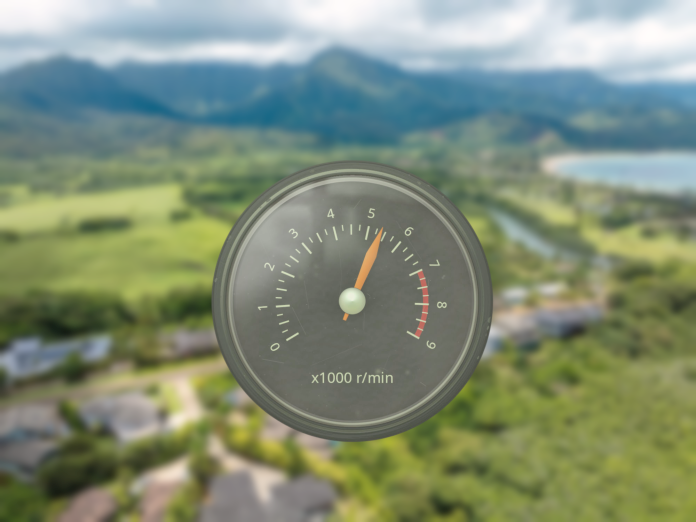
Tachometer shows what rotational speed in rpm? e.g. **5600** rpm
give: **5375** rpm
